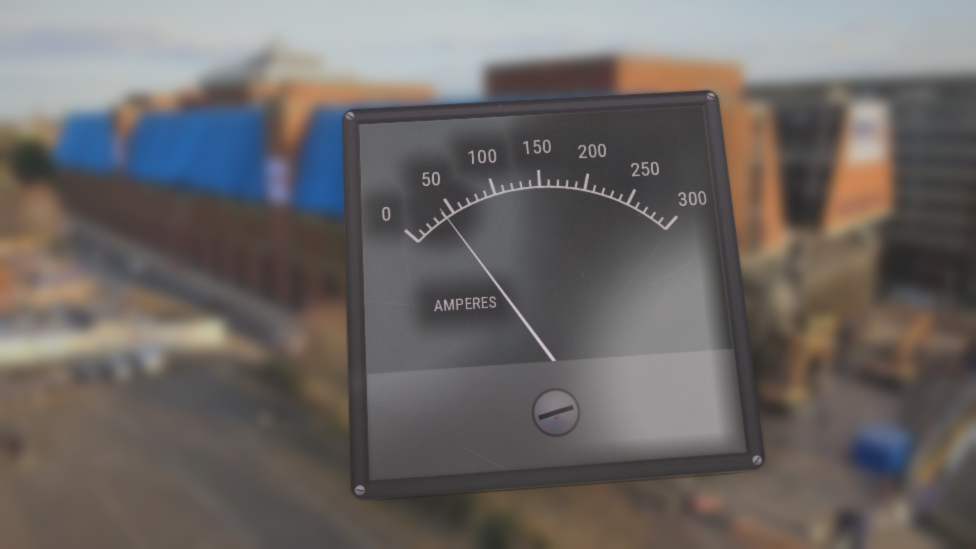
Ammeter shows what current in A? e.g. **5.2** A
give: **40** A
